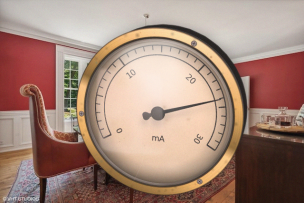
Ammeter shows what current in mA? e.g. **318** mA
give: **24** mA
